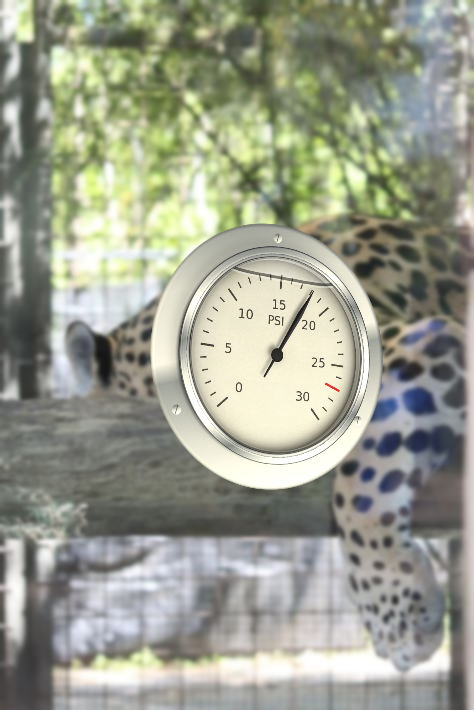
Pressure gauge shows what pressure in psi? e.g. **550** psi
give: **18** psi
